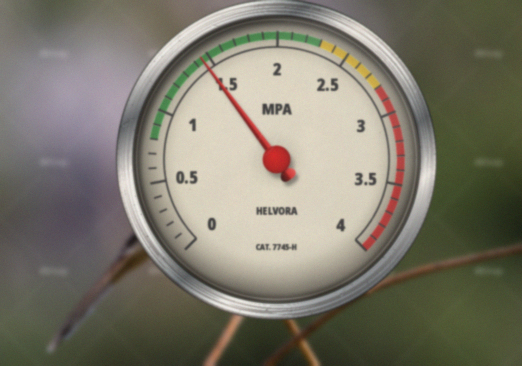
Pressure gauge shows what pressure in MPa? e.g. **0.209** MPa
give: **1.45** MPa
